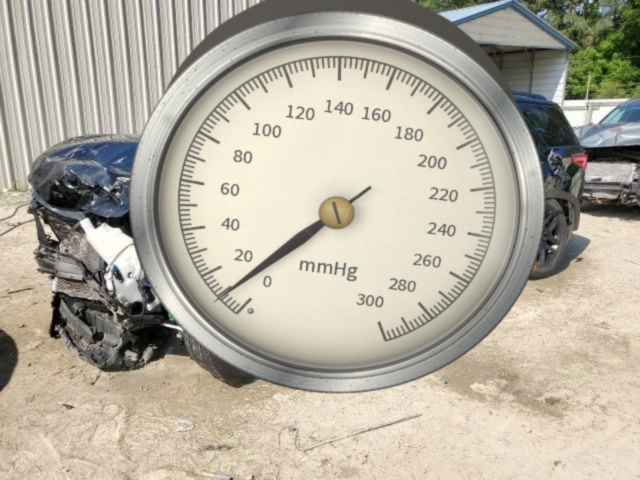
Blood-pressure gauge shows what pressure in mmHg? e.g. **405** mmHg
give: **10** mmHg
